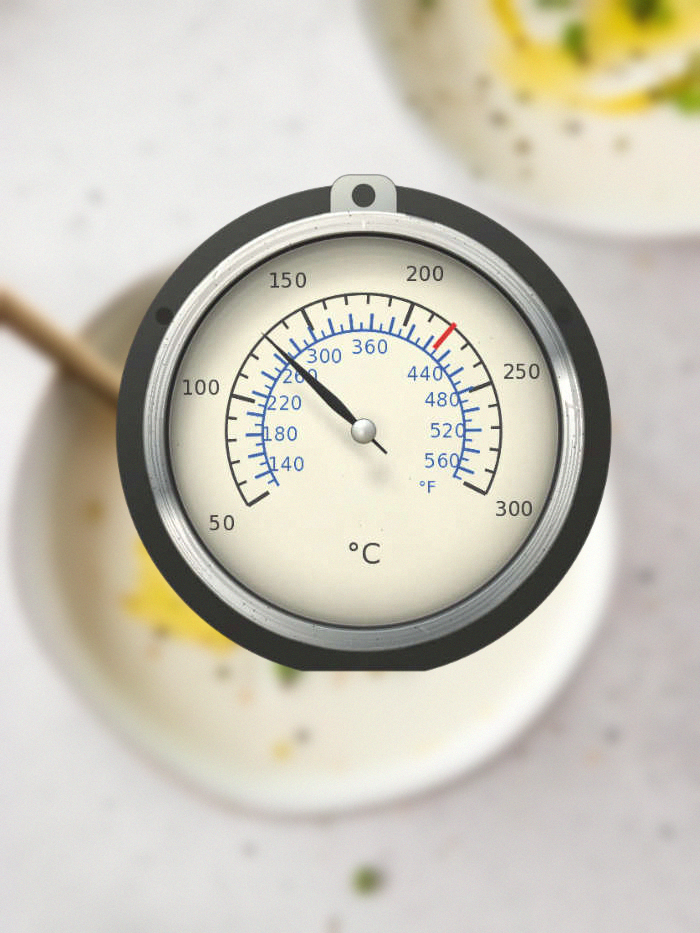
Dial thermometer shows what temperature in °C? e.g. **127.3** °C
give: **130** °C
